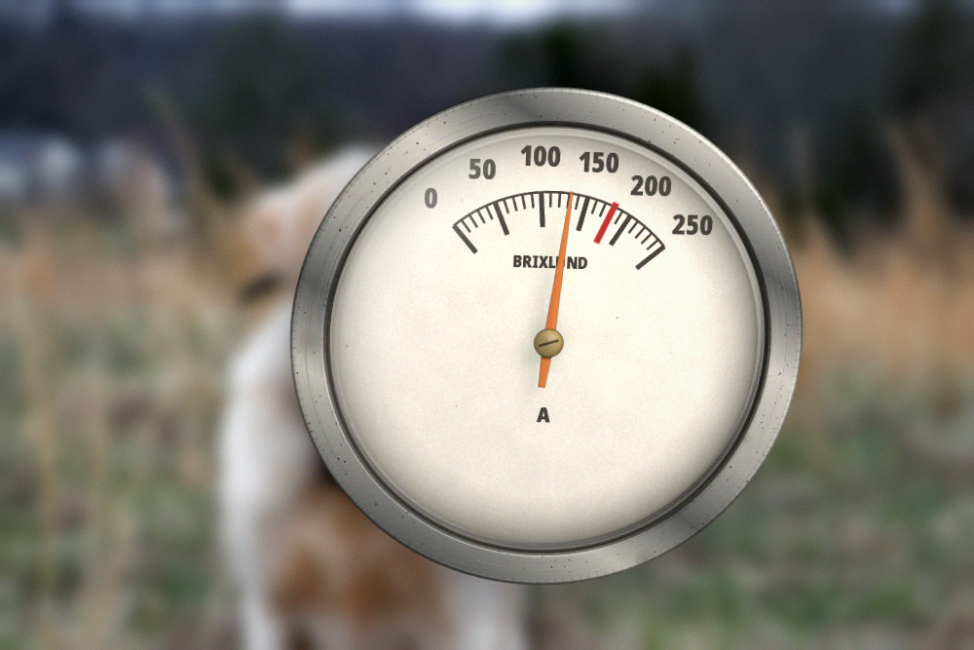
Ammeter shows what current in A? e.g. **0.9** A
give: **130** A
